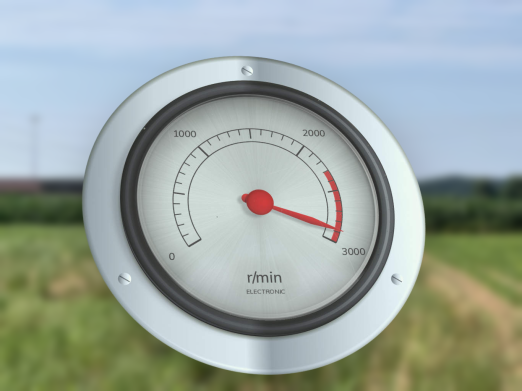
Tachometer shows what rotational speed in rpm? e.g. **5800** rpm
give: **2900** rpm
